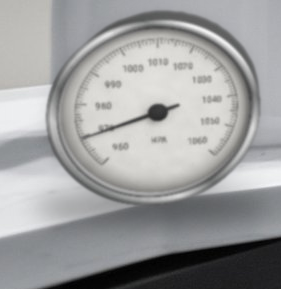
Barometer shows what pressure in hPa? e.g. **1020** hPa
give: **970** hPa
